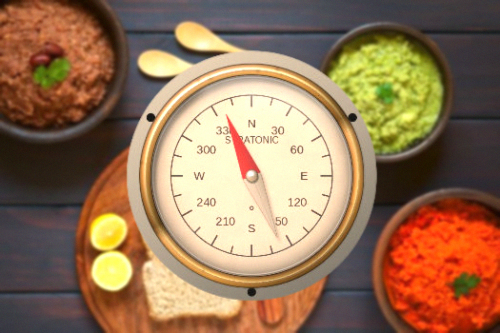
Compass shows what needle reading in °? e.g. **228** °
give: **337.5** °
